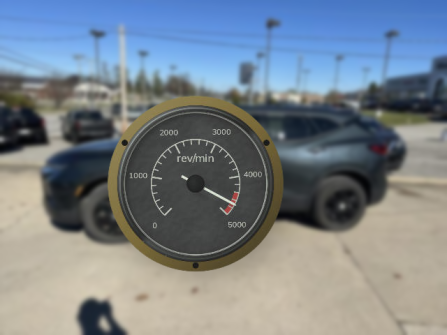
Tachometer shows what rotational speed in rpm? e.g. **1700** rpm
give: **4700** rpm
